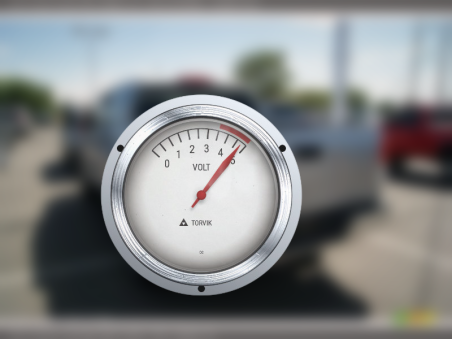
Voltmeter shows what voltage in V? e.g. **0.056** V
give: **4.75** V
